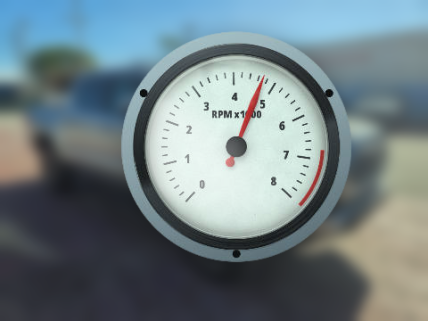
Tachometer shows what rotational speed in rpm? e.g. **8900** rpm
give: **4700** rpm
